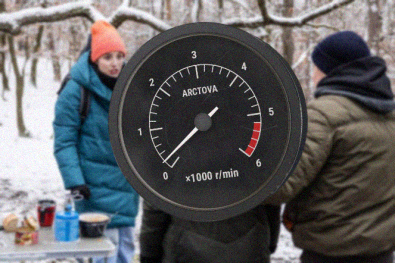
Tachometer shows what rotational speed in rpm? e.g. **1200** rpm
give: **200** rpm
